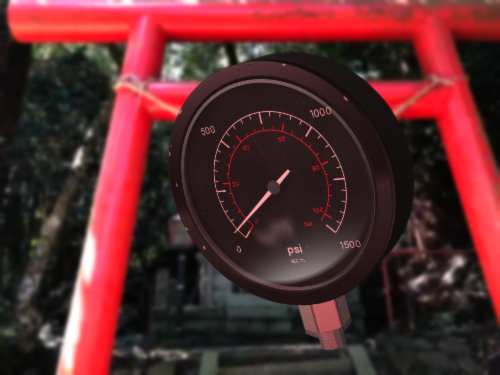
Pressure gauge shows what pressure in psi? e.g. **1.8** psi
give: **50** psi
